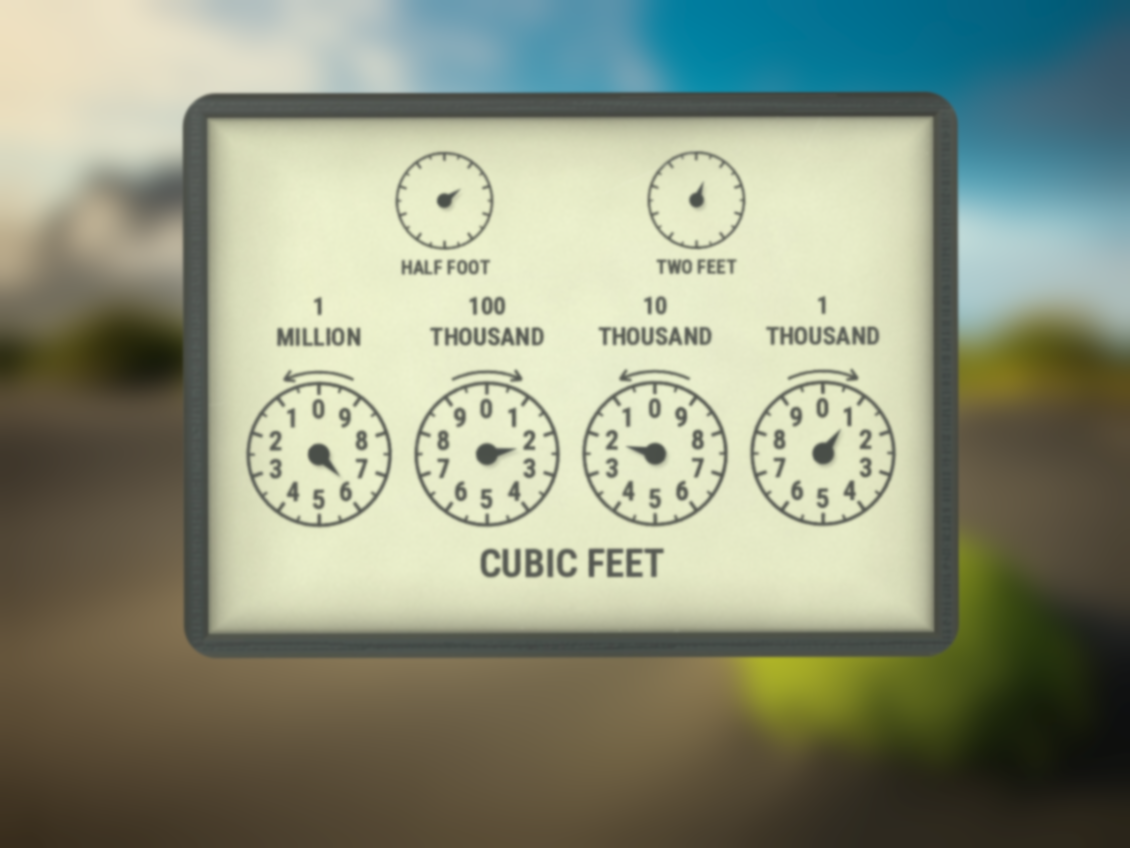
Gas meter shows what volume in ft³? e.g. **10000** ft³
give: **622100** ft³
